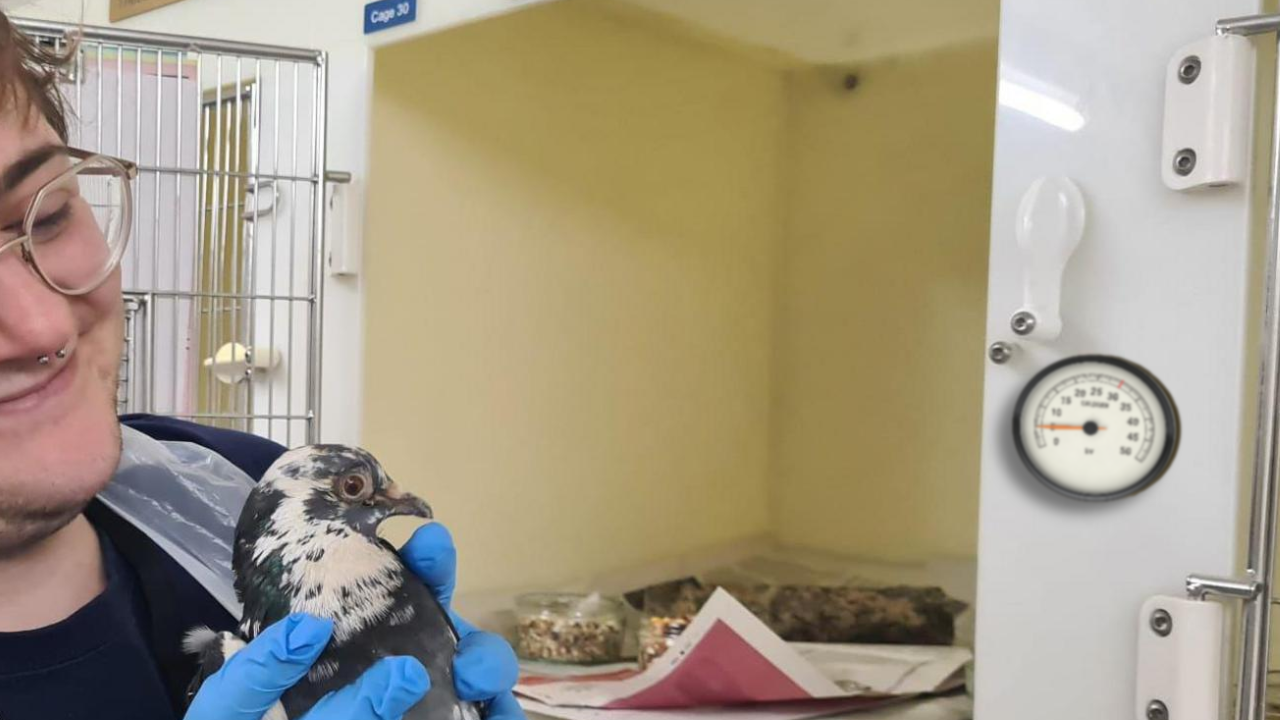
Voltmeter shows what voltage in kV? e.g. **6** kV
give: **5** kV
